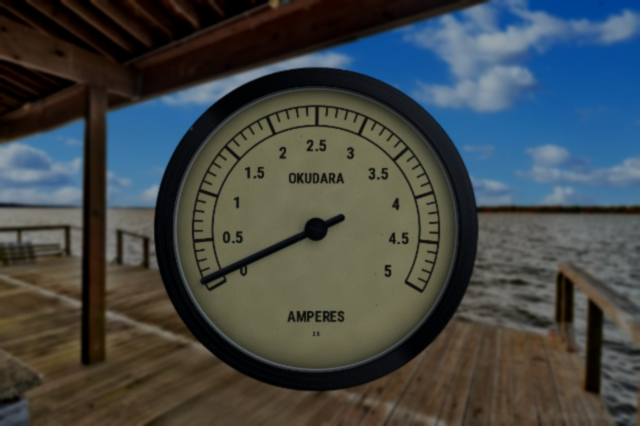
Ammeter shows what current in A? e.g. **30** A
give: **0.1** A
